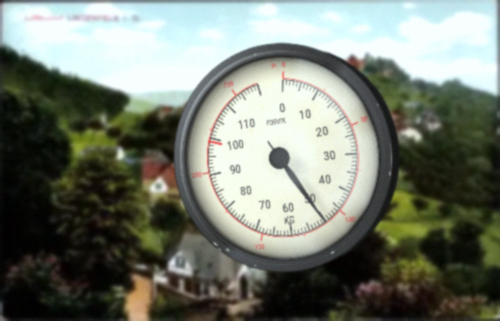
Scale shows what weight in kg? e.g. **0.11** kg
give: **50** kg
